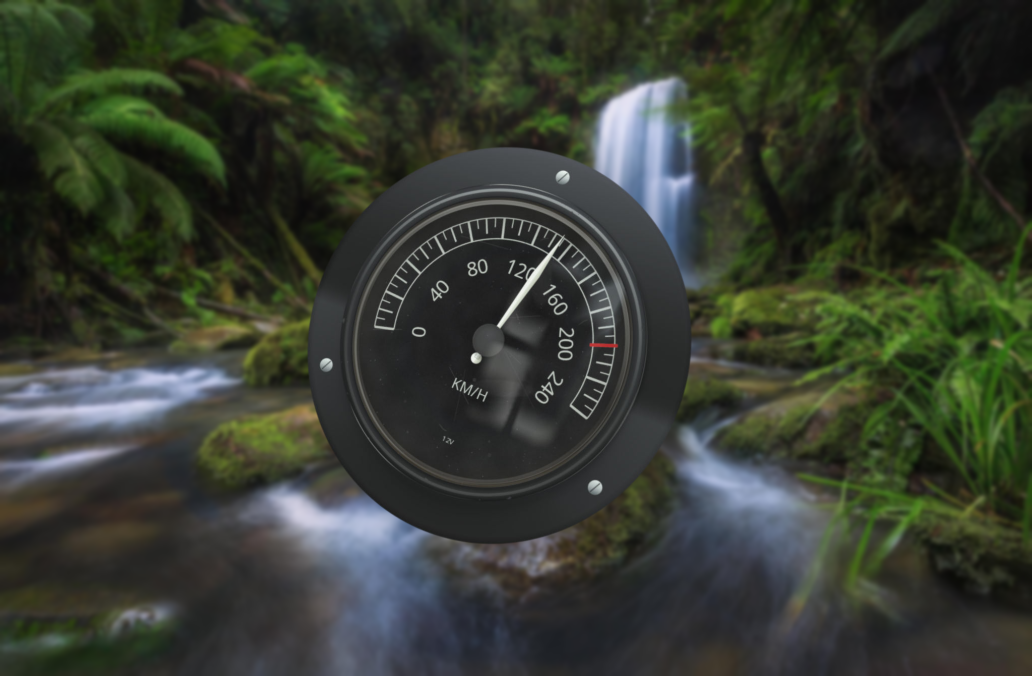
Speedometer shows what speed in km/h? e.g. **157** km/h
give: **135** km/h
